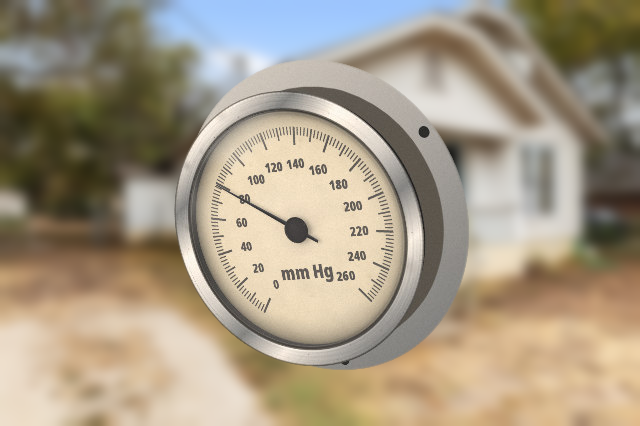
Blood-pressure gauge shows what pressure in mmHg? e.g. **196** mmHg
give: **80** mmHg
